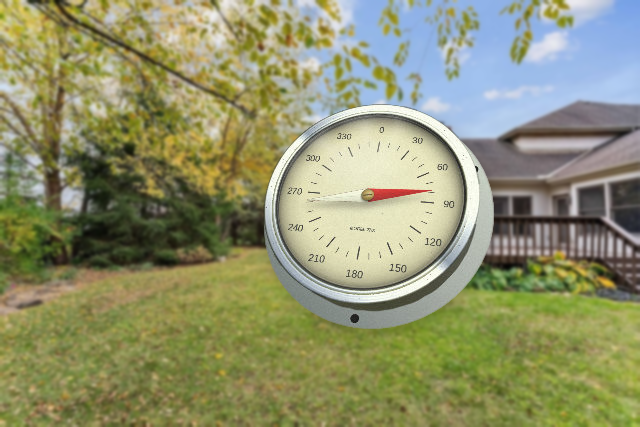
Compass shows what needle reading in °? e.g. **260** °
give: **80** °
